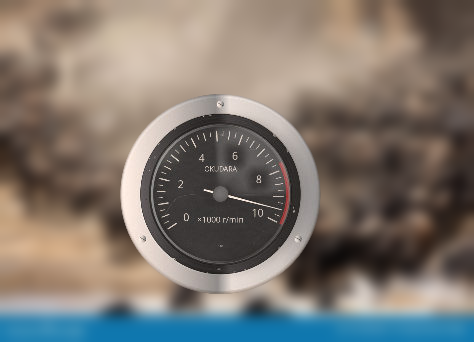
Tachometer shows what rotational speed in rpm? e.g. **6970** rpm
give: **9500** rpm
